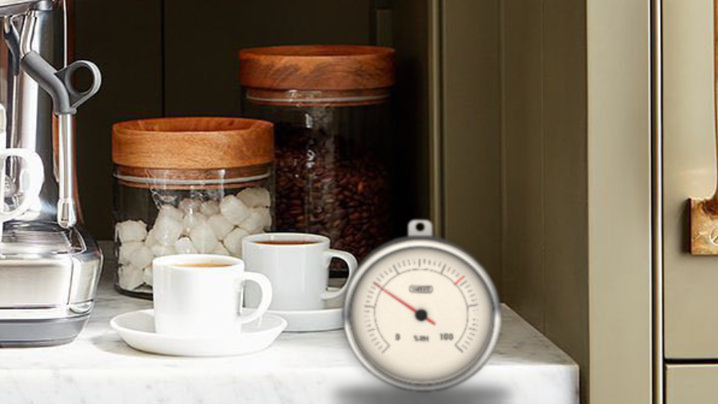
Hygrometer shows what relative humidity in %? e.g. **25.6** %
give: **30** %
